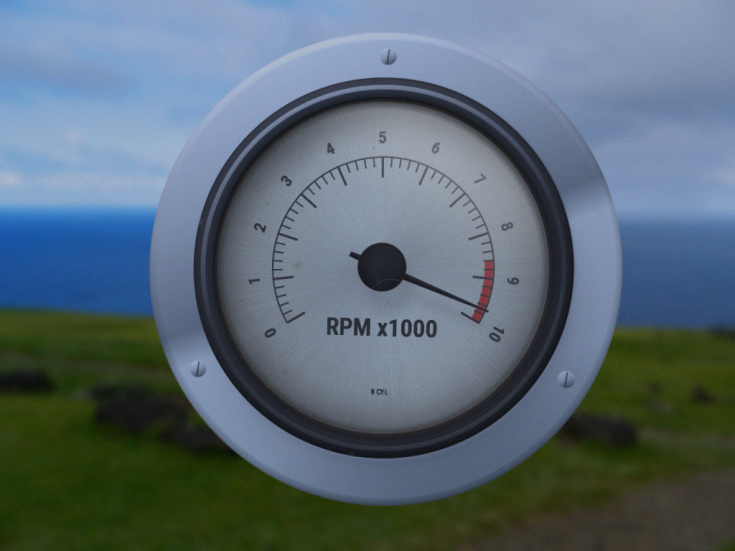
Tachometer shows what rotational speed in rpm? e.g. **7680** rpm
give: **9700** rpm
